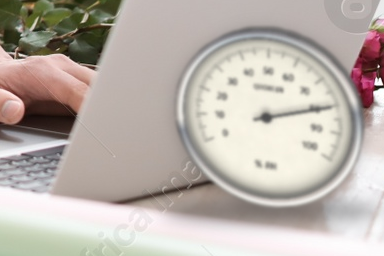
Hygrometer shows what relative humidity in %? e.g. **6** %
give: **80** %
